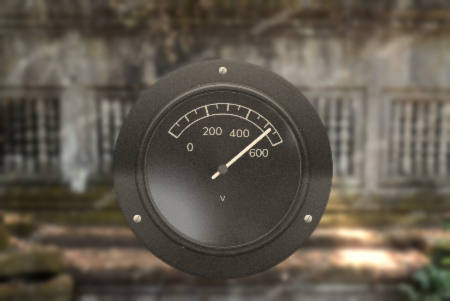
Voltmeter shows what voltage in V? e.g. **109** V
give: **525** V
